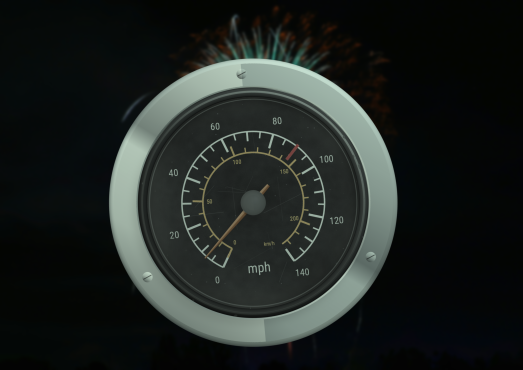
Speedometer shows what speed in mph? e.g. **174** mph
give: **7.5** mph
